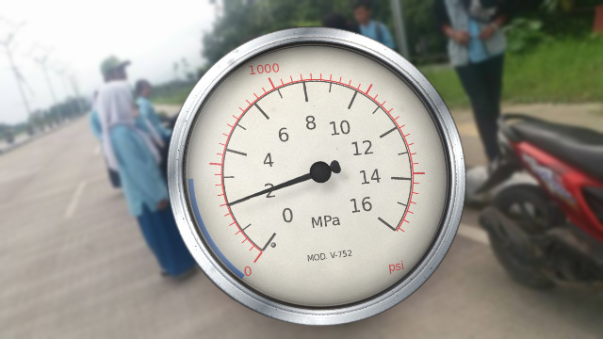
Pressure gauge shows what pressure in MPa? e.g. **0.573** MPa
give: **2** MPa
